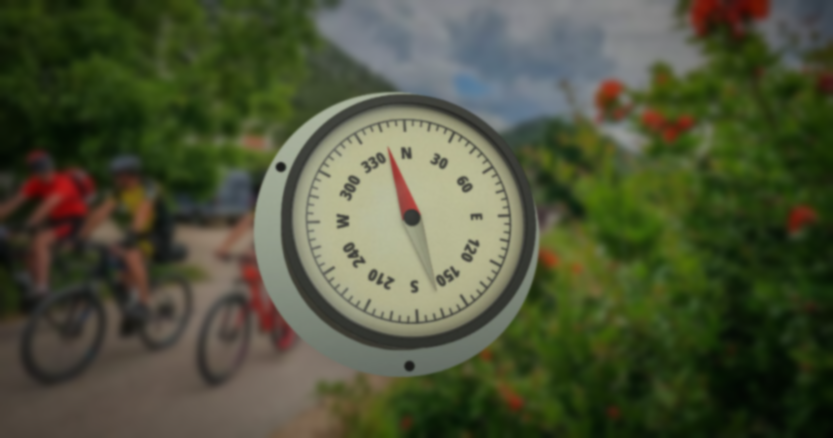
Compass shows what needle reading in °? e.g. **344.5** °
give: **345** °
